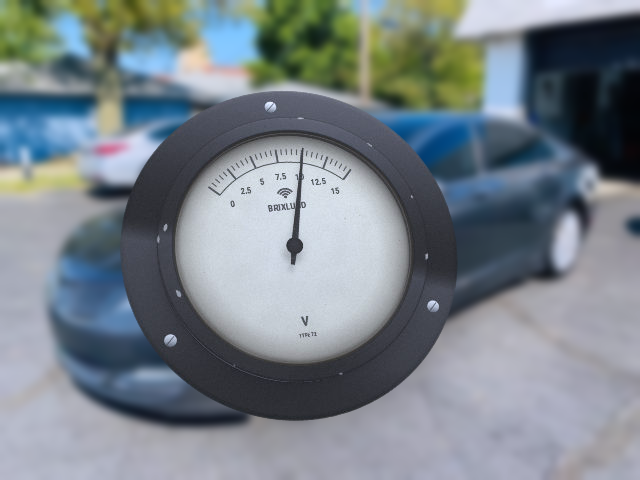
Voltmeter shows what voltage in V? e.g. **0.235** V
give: **10** V
